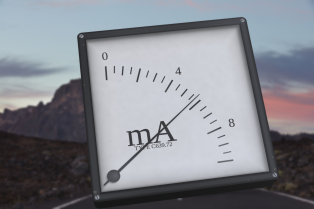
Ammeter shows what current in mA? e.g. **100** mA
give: **5.75** mA
